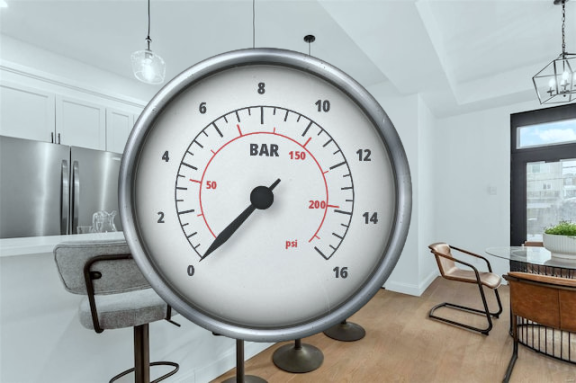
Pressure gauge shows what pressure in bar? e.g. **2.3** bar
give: **0** bar
